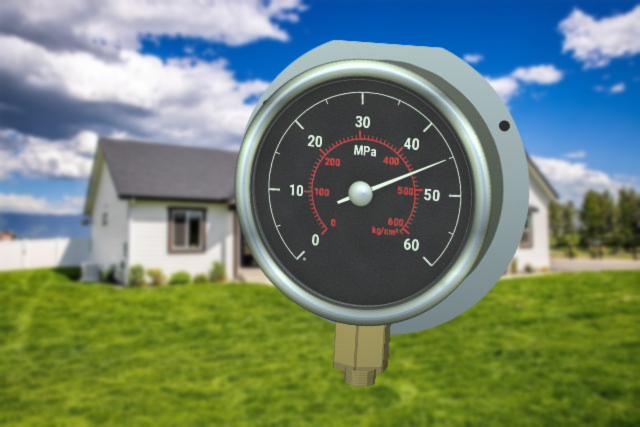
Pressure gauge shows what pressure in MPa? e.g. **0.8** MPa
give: **45** MPa
